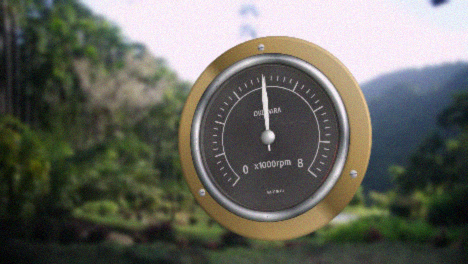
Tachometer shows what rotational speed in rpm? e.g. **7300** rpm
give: **4000** rpm
